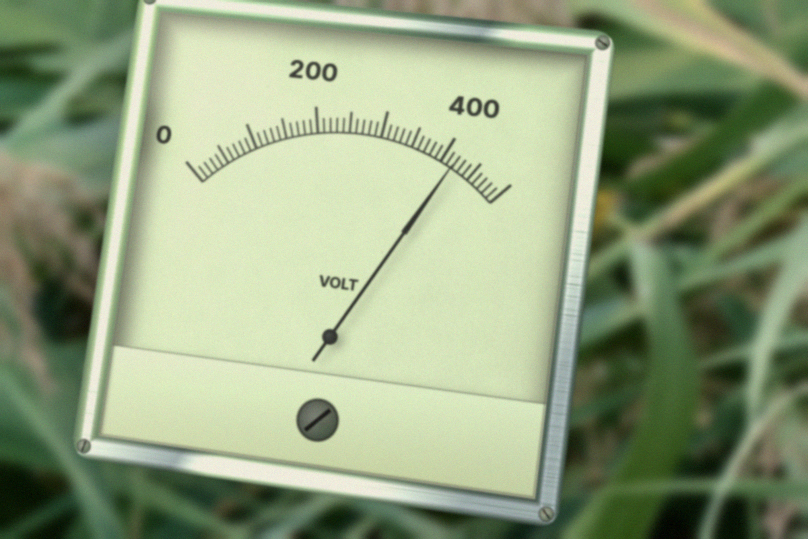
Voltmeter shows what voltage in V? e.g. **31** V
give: **420** V
